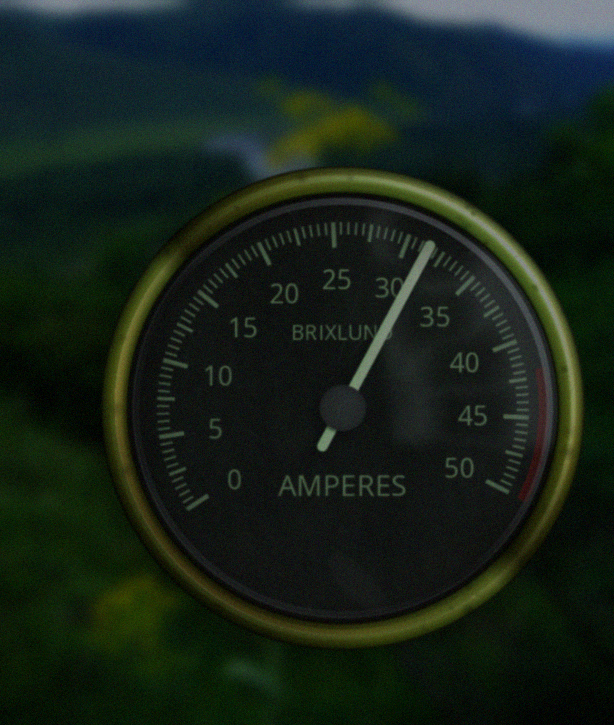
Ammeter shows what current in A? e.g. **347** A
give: **31.5** A
